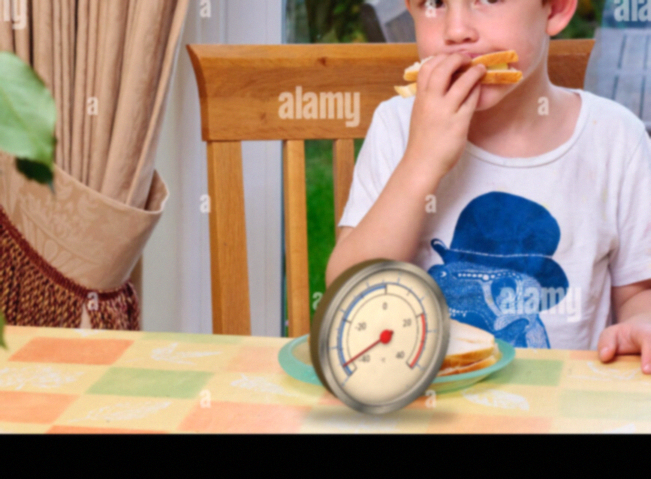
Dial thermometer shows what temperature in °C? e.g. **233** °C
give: **-35** °C
